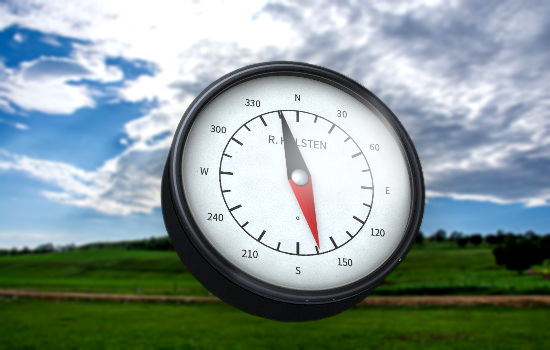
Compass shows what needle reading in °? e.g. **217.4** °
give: **165** °
